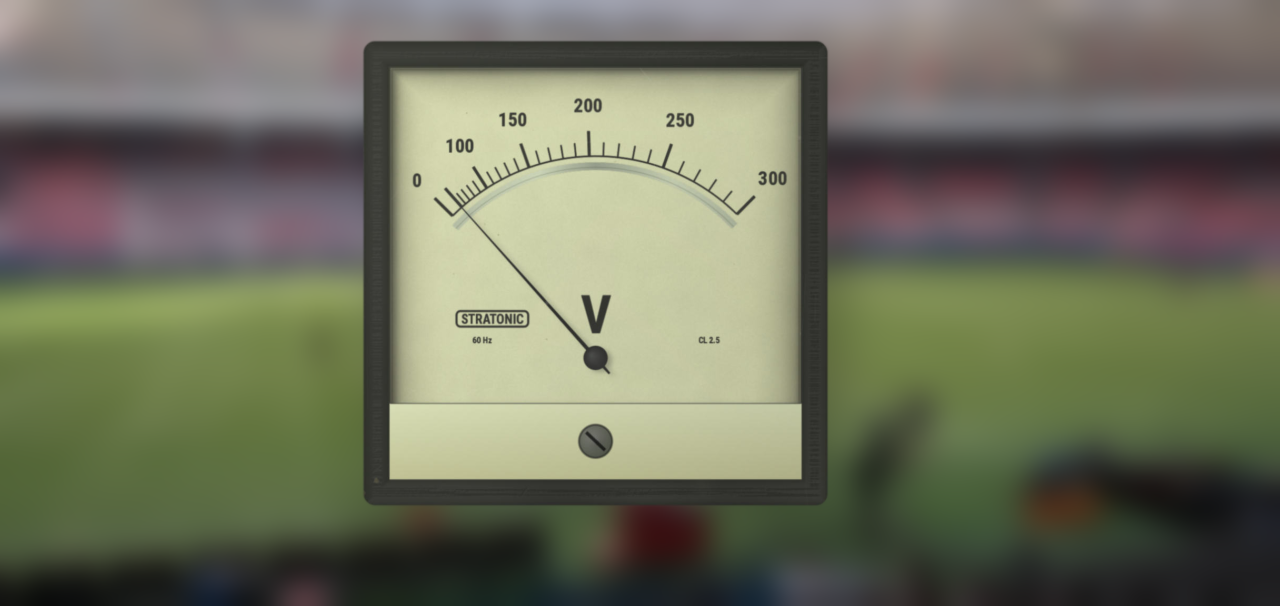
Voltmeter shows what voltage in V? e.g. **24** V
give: **50** V
